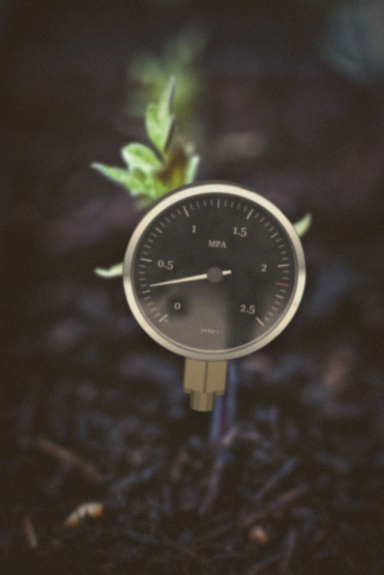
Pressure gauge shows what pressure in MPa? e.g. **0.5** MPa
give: **0.3** MPa
